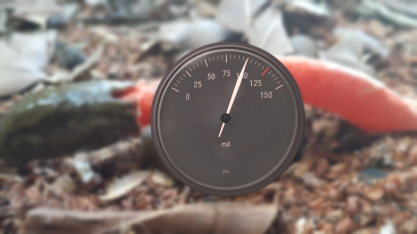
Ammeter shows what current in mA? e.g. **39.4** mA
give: **100** mA
